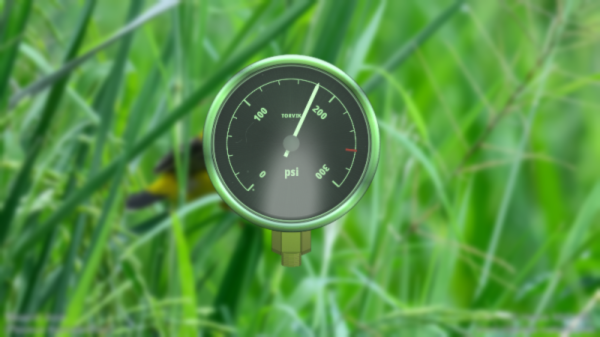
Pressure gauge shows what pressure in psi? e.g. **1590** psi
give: **180** psi
